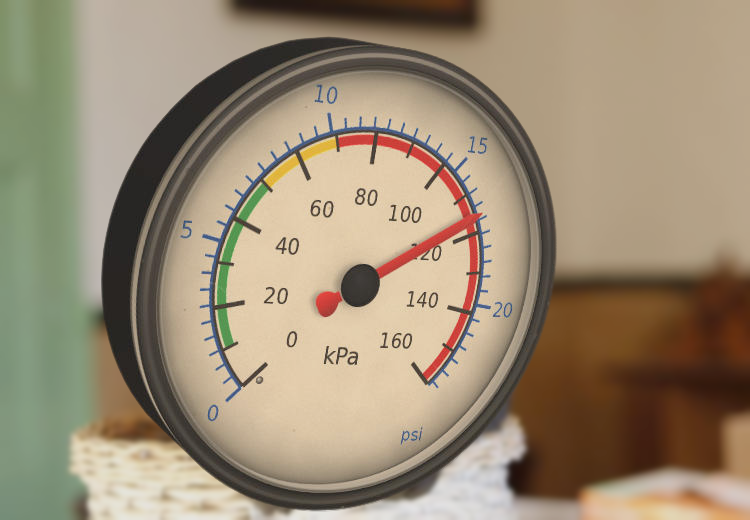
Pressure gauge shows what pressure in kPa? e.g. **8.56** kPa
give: **115** kPa
